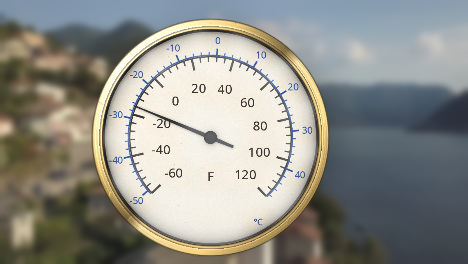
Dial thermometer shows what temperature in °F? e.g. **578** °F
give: **-16** °F
